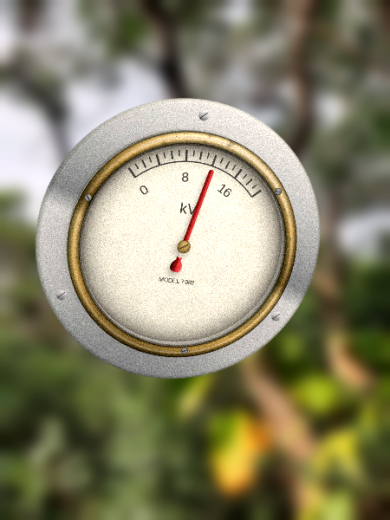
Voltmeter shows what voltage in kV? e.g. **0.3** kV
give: **12** kV
